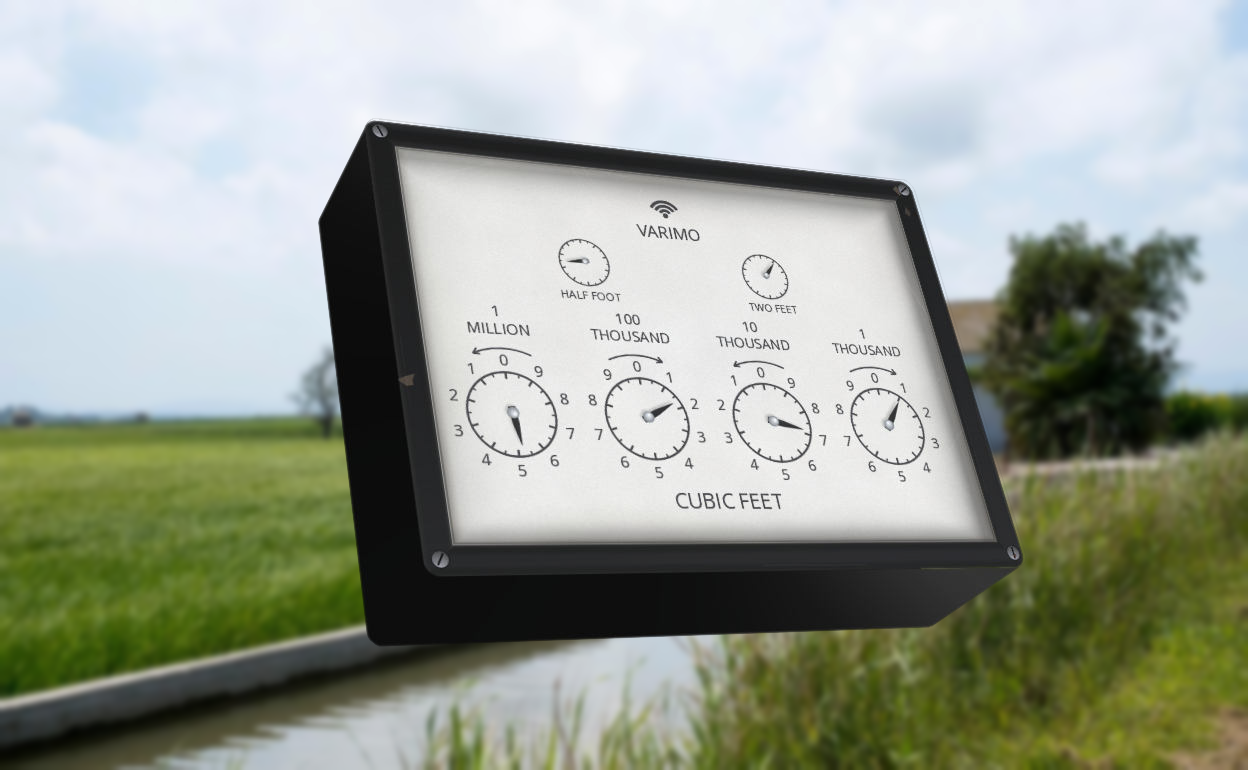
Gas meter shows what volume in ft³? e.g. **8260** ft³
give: **517100** ft³
